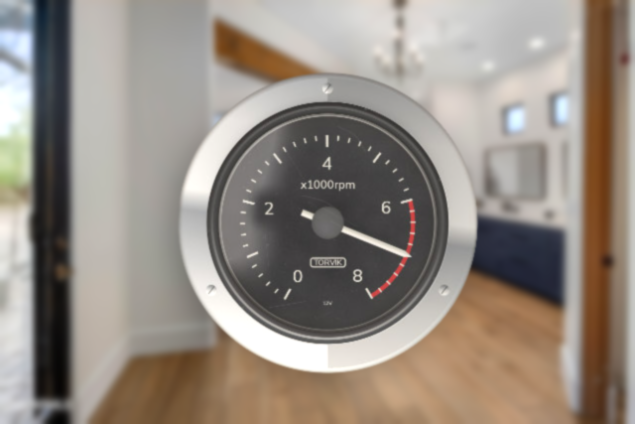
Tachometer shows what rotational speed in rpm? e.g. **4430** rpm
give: **7000** rpm
